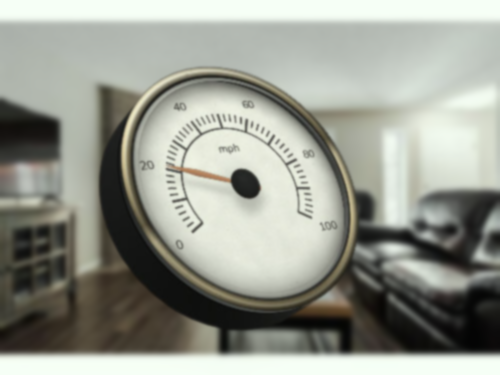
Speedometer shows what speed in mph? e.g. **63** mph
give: **20** mph
